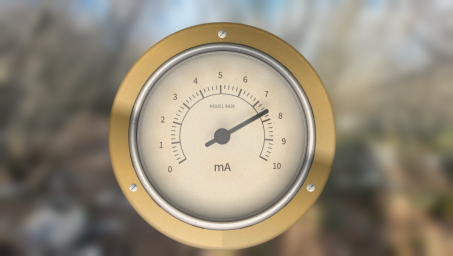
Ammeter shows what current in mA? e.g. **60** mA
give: **7.6** mA
